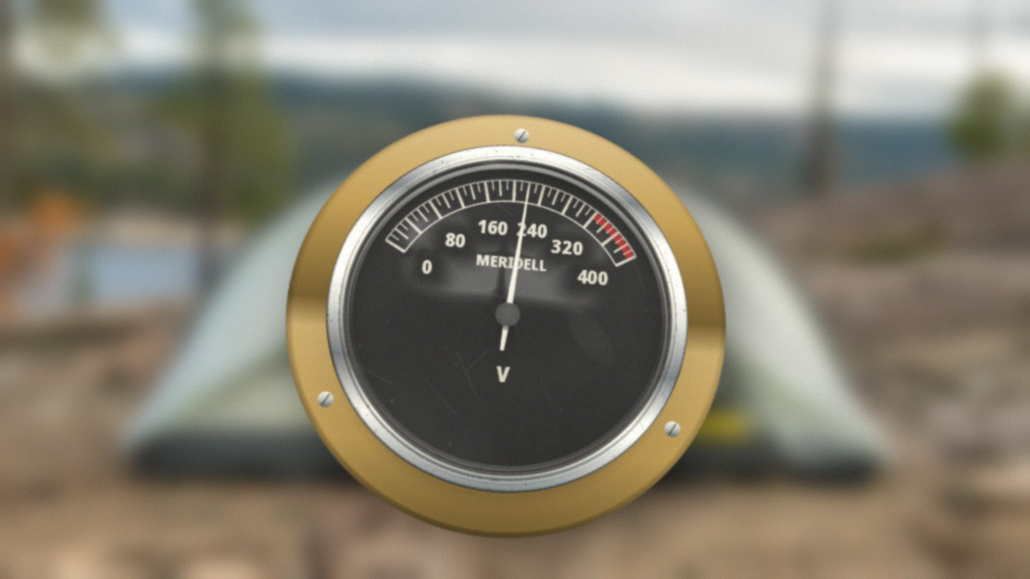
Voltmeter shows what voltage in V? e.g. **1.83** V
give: **220** V
